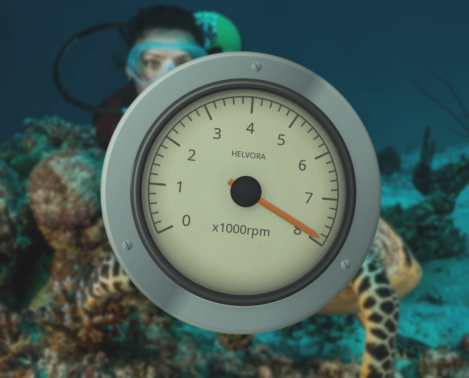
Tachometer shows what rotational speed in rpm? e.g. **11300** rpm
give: **7900** rpm
